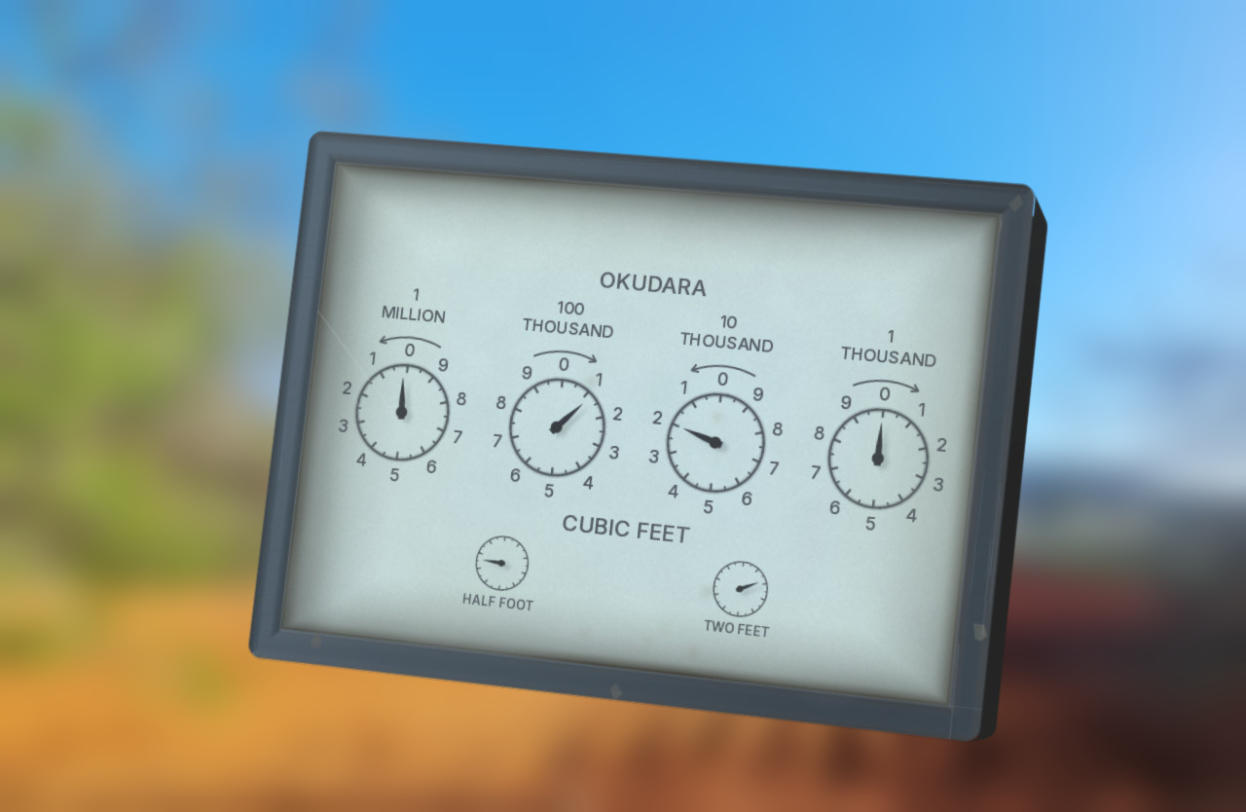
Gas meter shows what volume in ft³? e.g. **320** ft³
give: **12000** ft³
